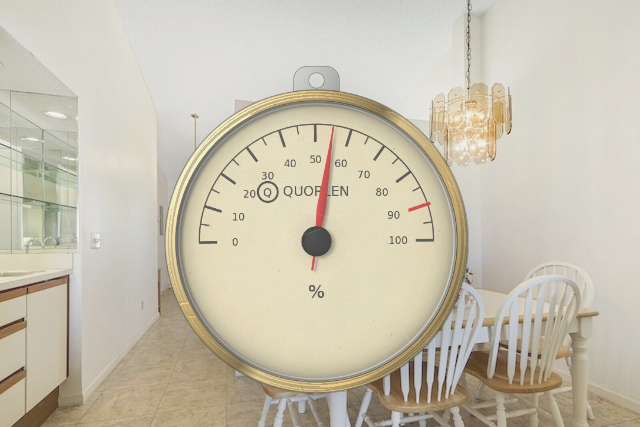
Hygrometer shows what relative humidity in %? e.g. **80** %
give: **55** %
